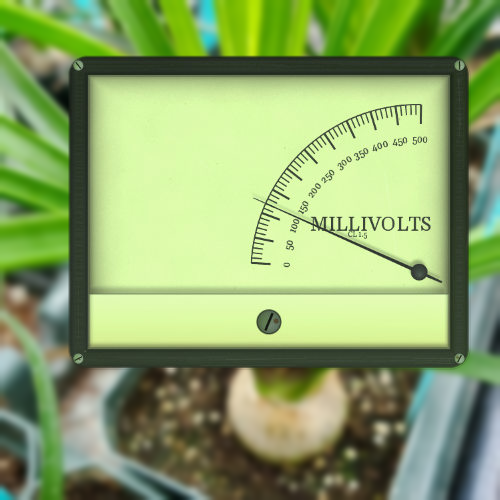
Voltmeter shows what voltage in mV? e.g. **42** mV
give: **120** mV
